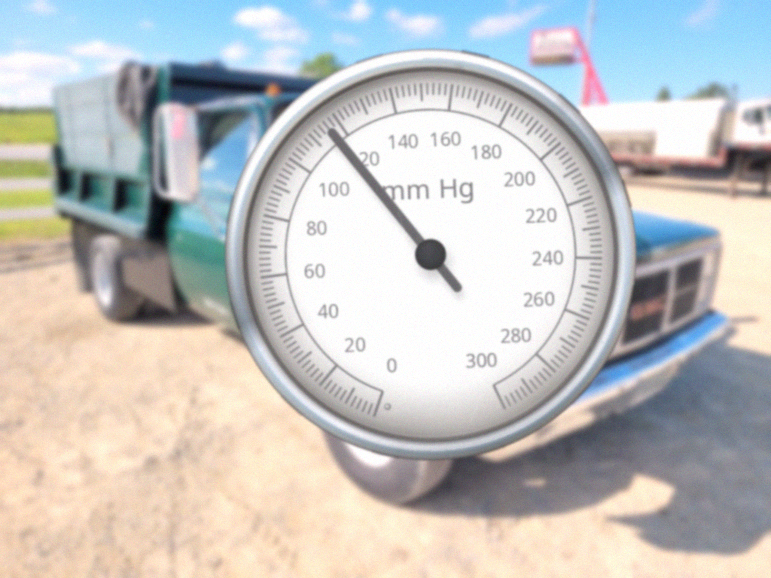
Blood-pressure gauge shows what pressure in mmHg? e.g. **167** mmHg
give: **116** mmHg
